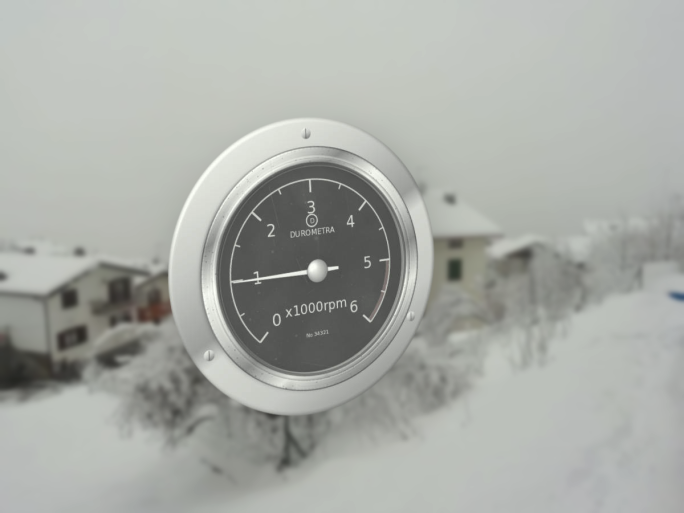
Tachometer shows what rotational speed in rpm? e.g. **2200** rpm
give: **1000** rpm
